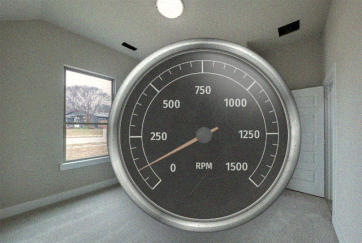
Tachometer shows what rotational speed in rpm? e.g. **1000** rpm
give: **100** rpm
